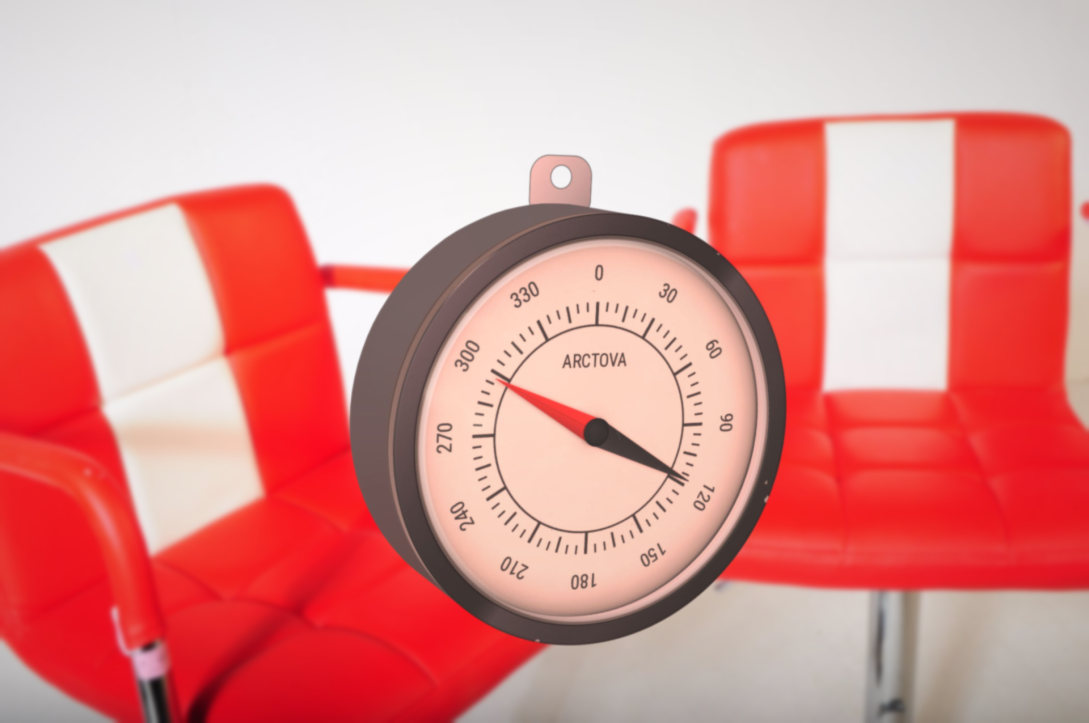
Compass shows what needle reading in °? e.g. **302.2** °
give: **297.5** °
